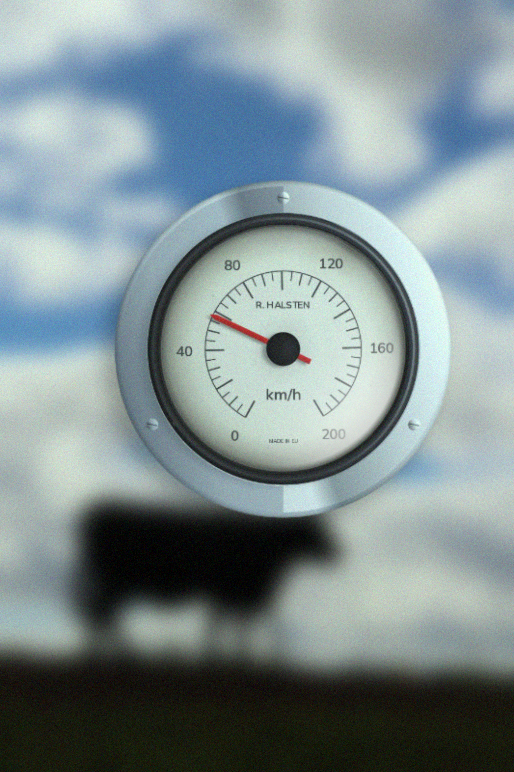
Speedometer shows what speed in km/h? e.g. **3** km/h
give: **57.5** km/h
